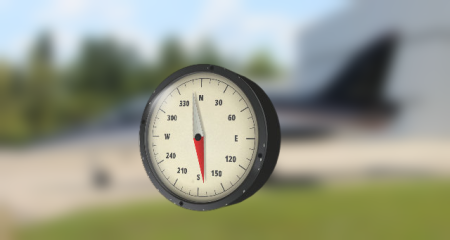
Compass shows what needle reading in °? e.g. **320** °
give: **170** °
